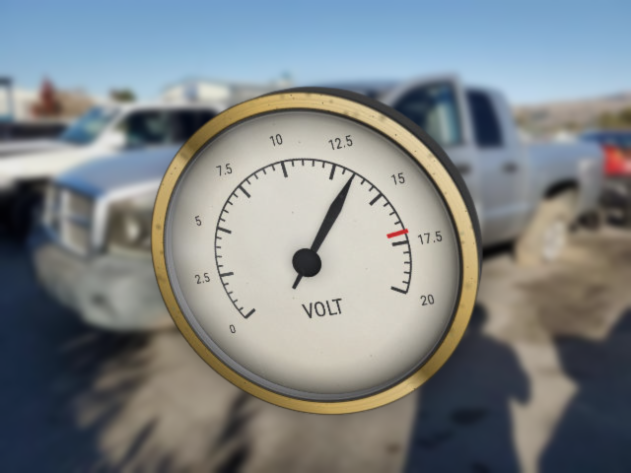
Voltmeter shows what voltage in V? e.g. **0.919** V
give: **13.5** V
